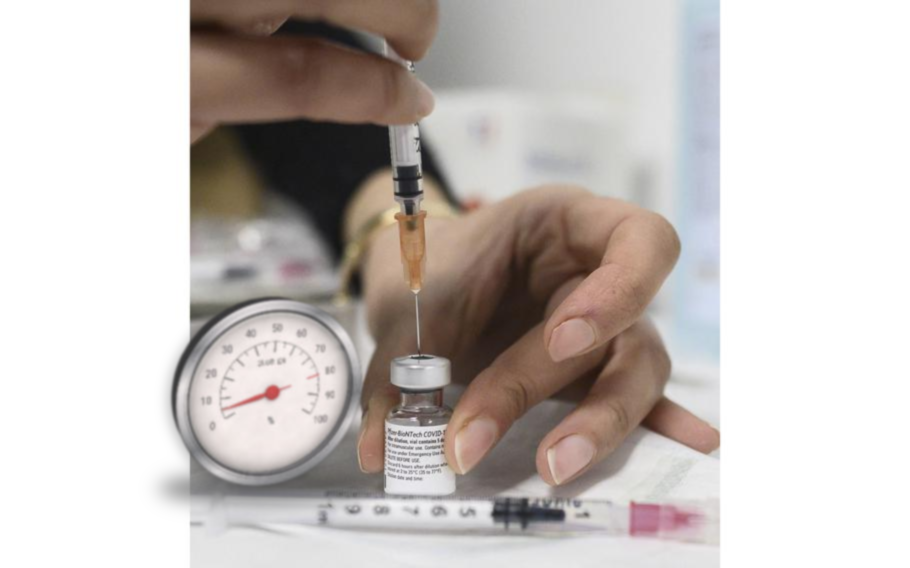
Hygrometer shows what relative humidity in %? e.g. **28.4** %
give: **5** %
